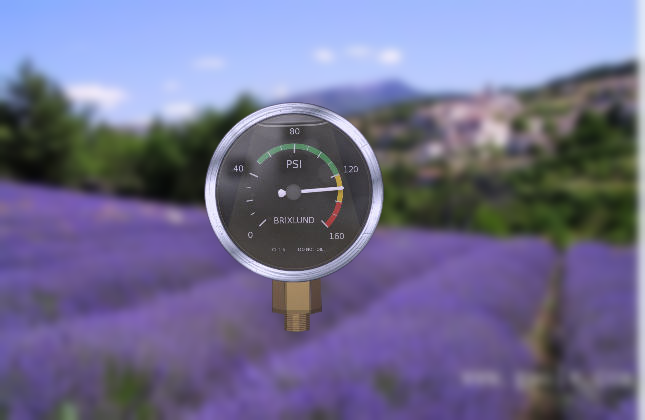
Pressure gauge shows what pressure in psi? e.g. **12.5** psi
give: **130** psi
